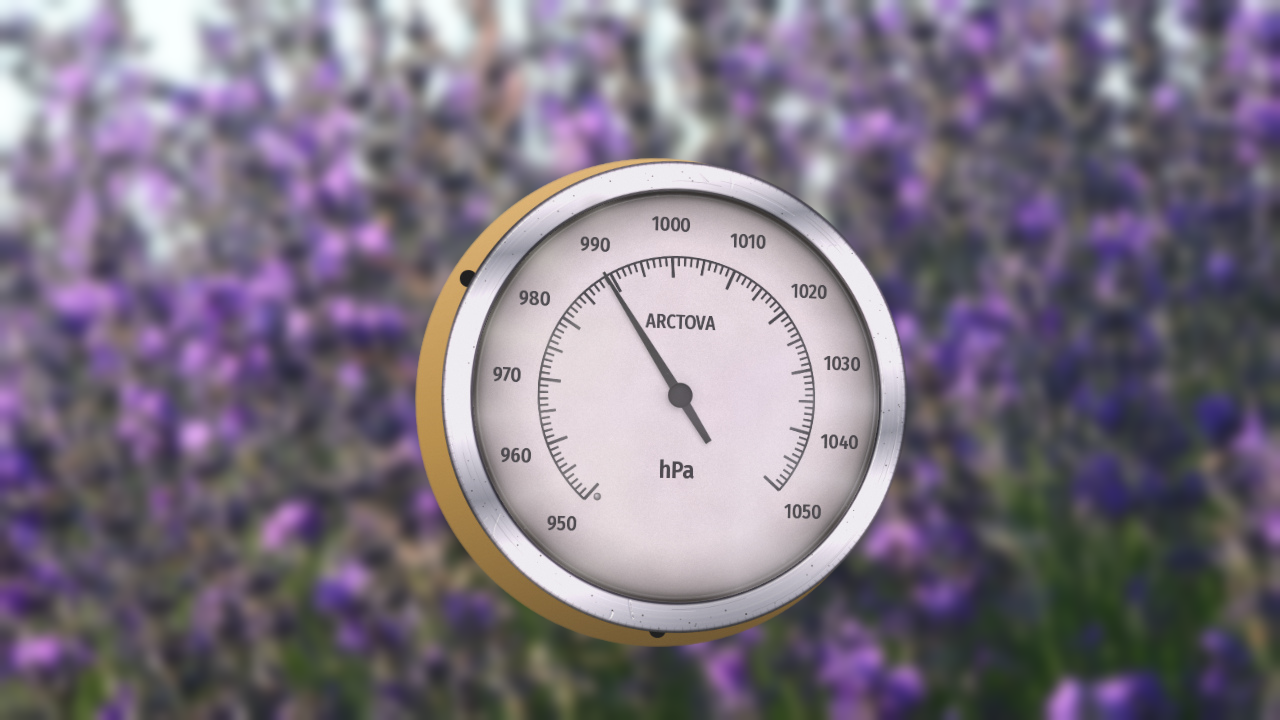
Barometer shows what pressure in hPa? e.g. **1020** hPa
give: **989** hPa
